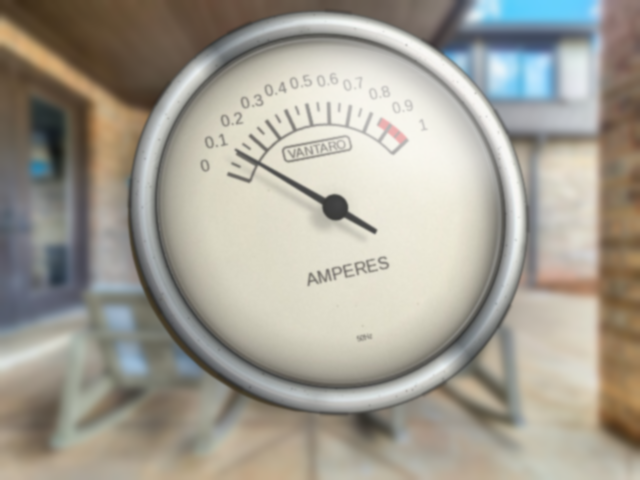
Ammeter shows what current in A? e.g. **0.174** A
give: **0.1** A
